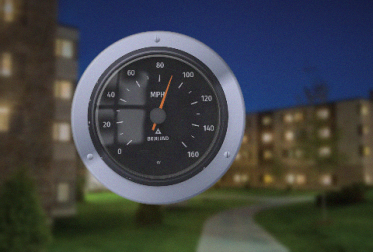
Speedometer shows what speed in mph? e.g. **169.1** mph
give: **90** mph
